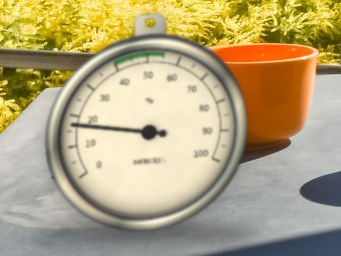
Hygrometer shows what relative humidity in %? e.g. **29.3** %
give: **17.5** %
